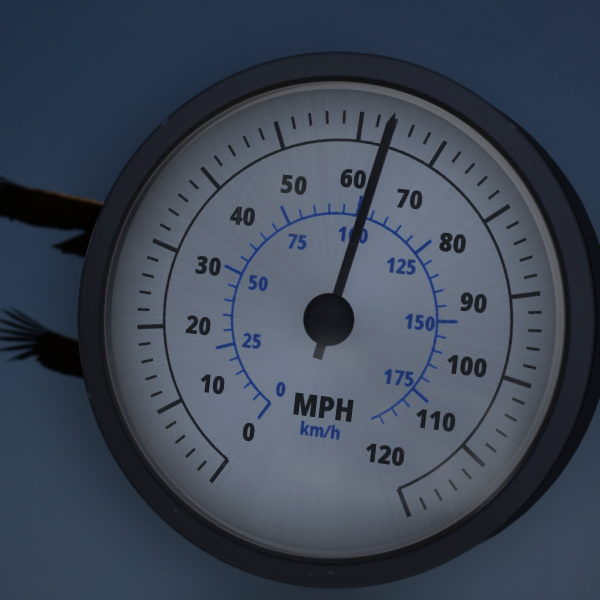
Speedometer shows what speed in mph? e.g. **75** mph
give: **64** mph
